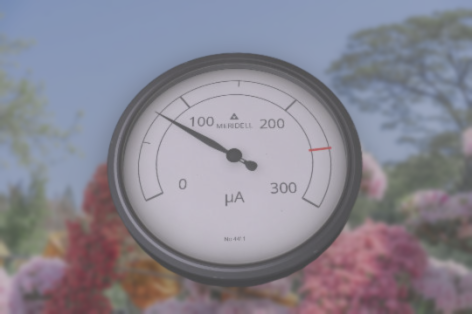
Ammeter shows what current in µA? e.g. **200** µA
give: **75** µA
